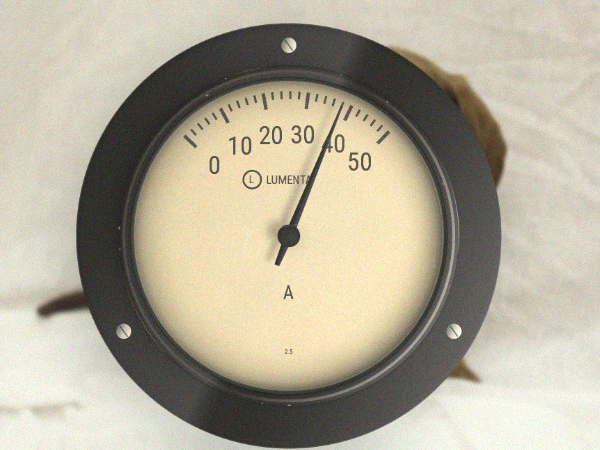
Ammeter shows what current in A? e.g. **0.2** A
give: **38** A
